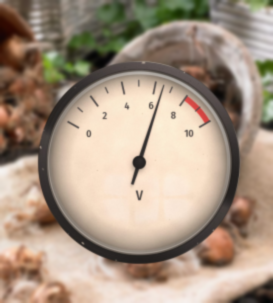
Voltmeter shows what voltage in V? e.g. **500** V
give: **6.5** V
